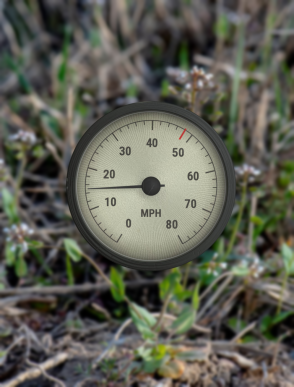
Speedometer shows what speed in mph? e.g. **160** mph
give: **15** mph
